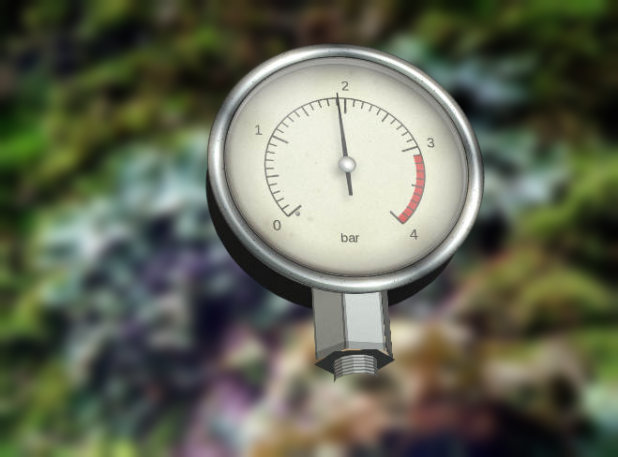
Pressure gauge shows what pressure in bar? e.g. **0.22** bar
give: **1.9** bar
